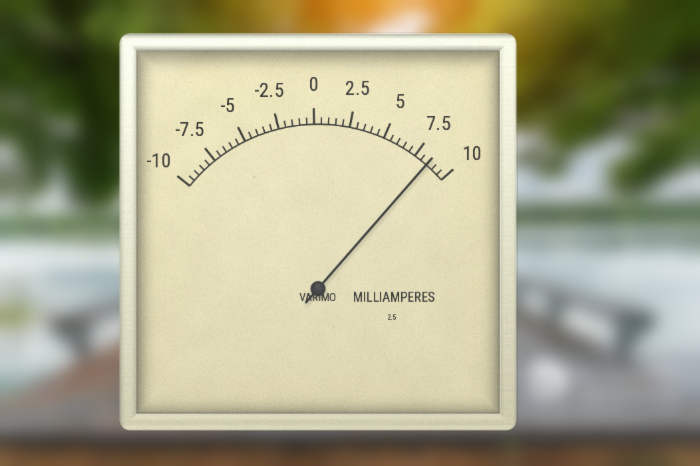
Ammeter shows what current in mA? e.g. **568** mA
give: **8.5** mA
